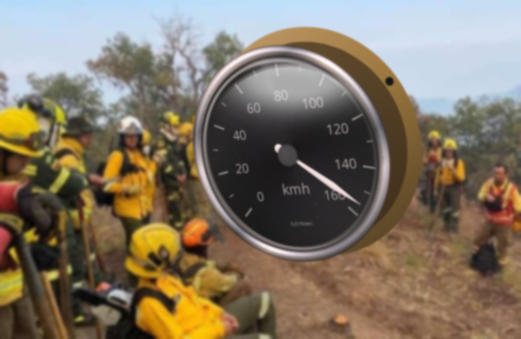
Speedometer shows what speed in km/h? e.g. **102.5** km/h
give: **155** km/h
